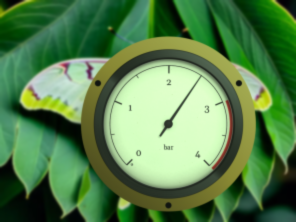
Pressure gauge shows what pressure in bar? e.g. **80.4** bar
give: **2.5** bar
